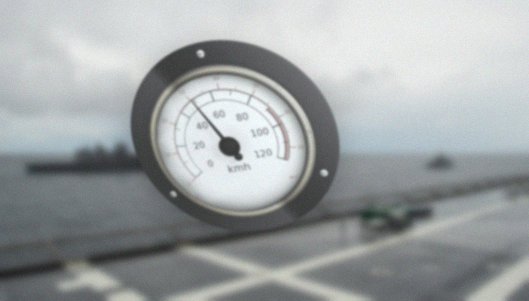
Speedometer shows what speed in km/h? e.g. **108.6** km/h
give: **50** km/h
